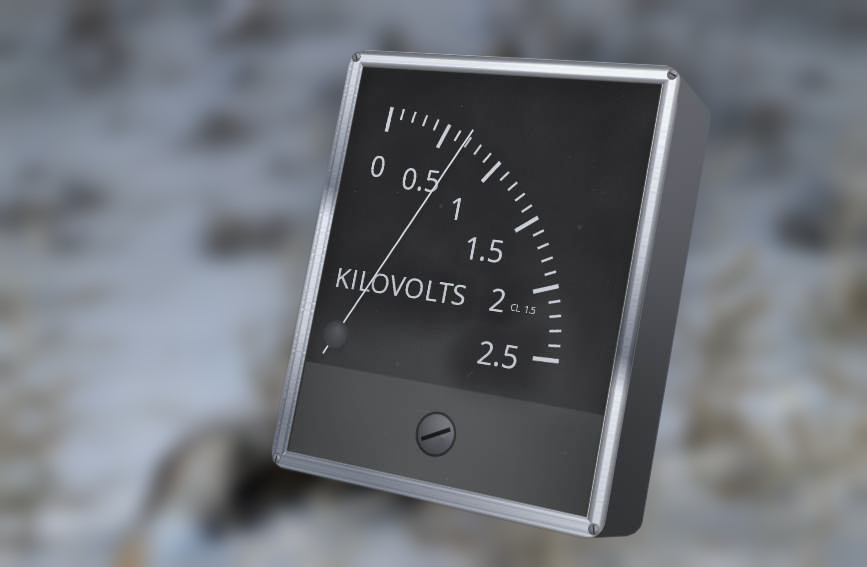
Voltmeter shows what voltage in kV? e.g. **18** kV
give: **0.7** kV
